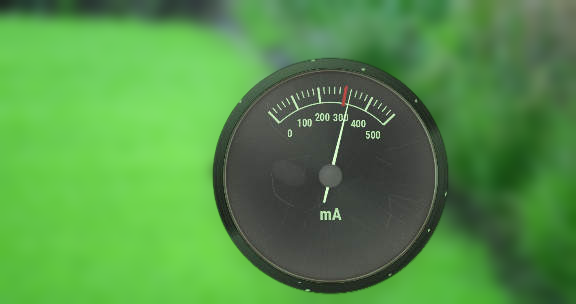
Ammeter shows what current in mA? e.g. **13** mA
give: **320** mA
